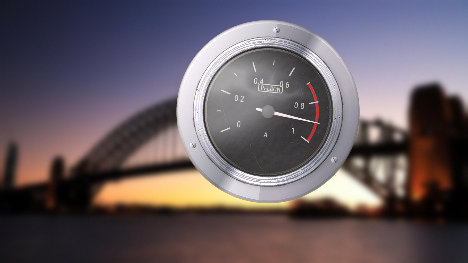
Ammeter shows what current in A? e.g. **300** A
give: **0.9** A
